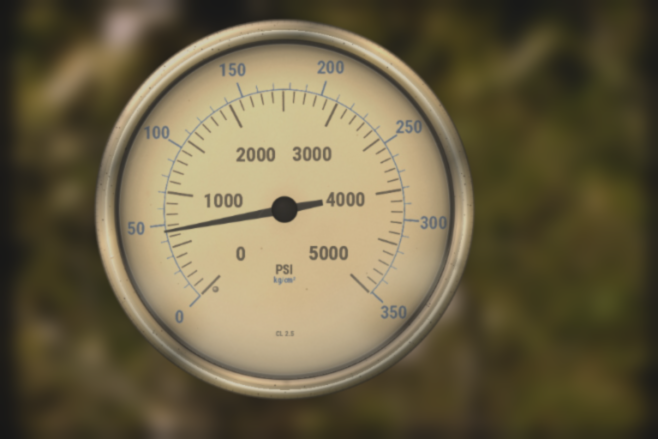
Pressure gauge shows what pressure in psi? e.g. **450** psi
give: **650** psi
